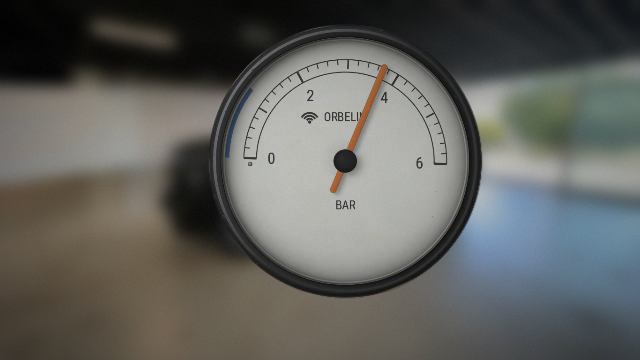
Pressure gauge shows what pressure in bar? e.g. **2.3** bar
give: **3.7** bar
